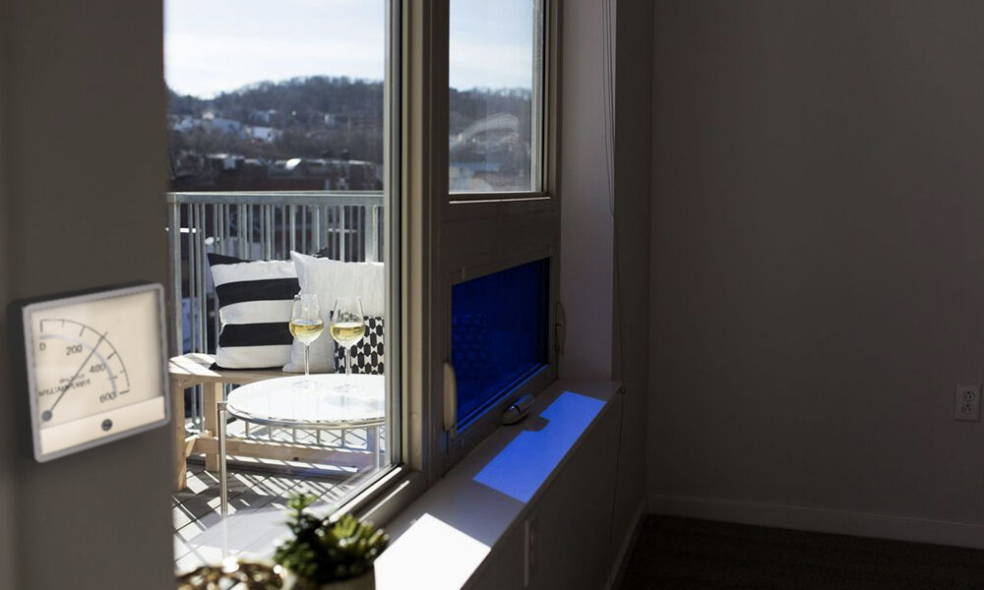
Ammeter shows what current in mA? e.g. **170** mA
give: **300** mA
